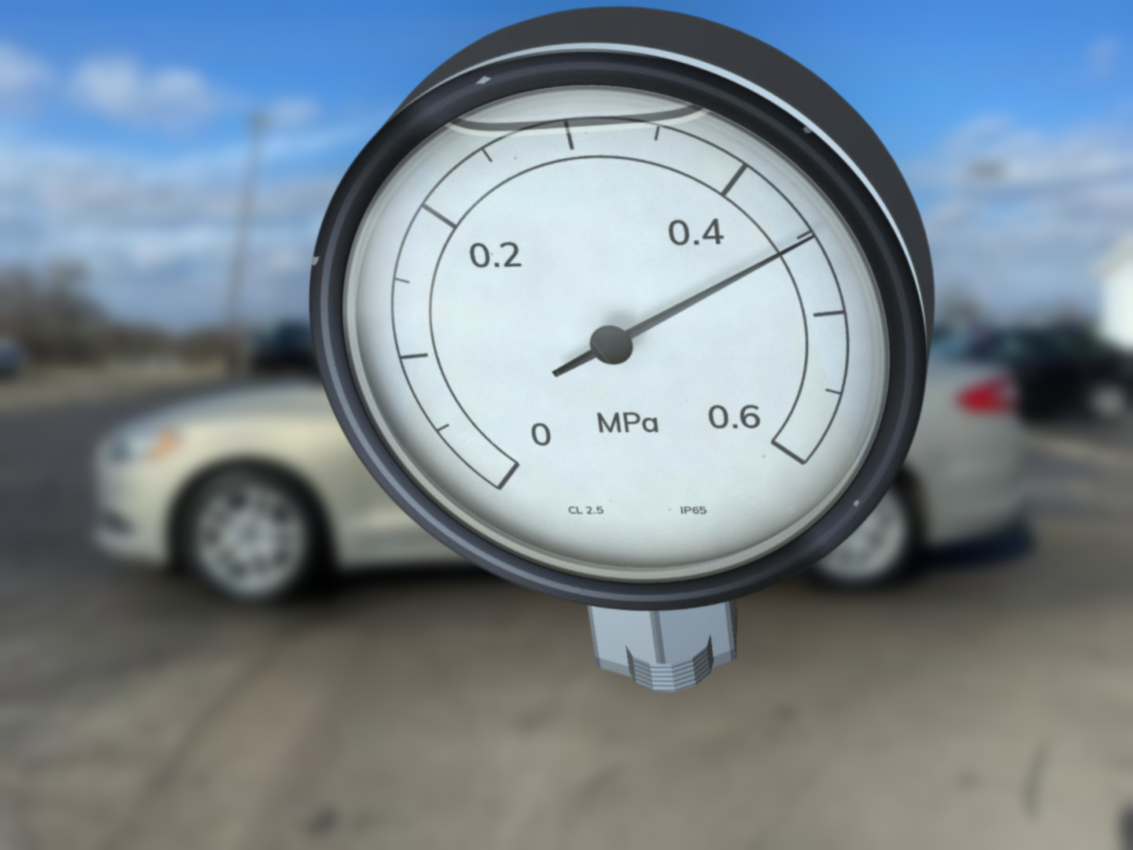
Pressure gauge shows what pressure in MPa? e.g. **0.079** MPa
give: **0.45** MPa
